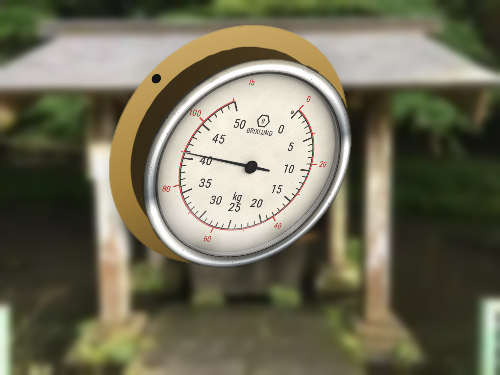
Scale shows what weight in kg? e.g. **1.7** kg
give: **41** kg
